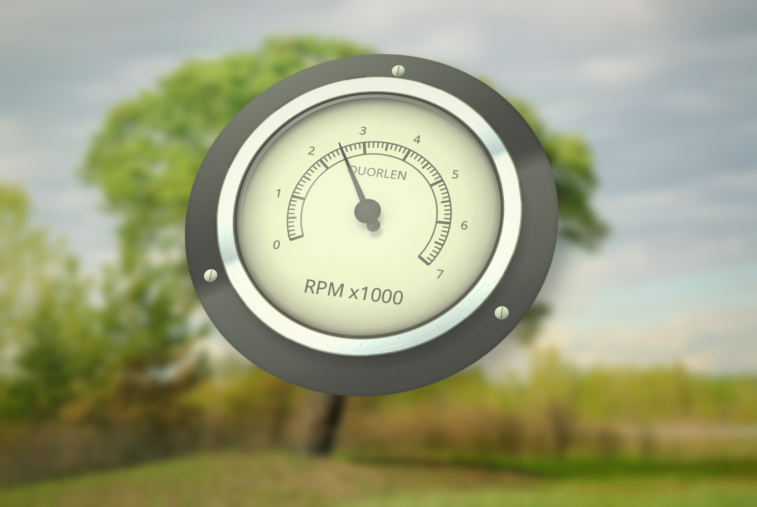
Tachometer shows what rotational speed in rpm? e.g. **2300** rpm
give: **2500** rpm
